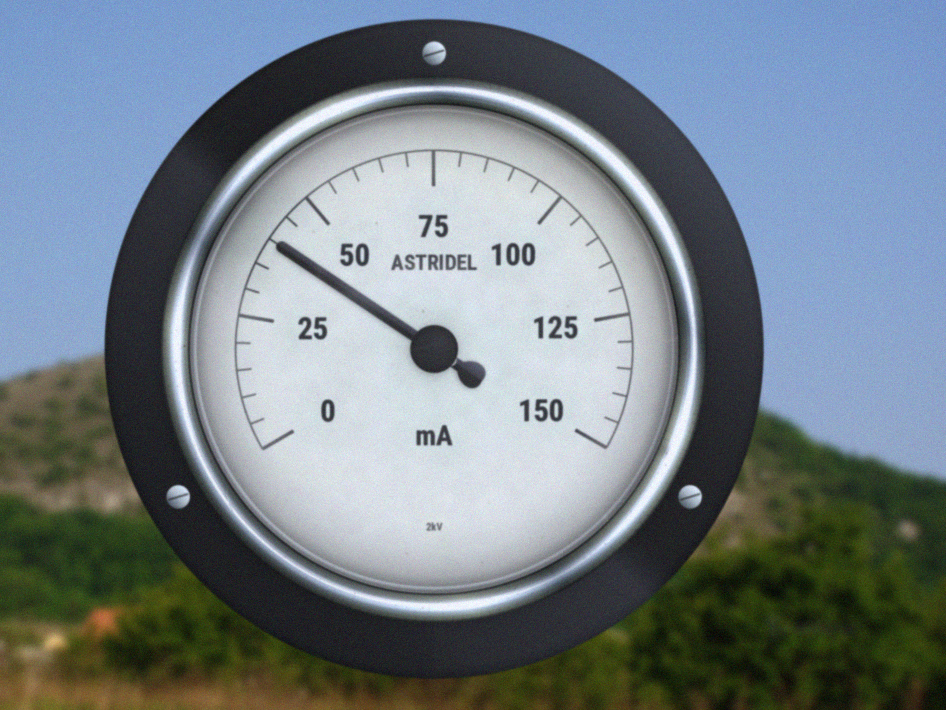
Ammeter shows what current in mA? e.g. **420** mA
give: **40** mA
